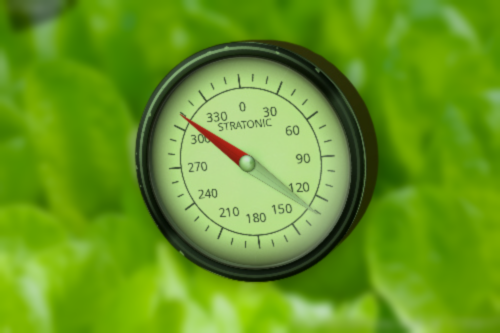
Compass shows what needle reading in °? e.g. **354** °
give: **310** °
